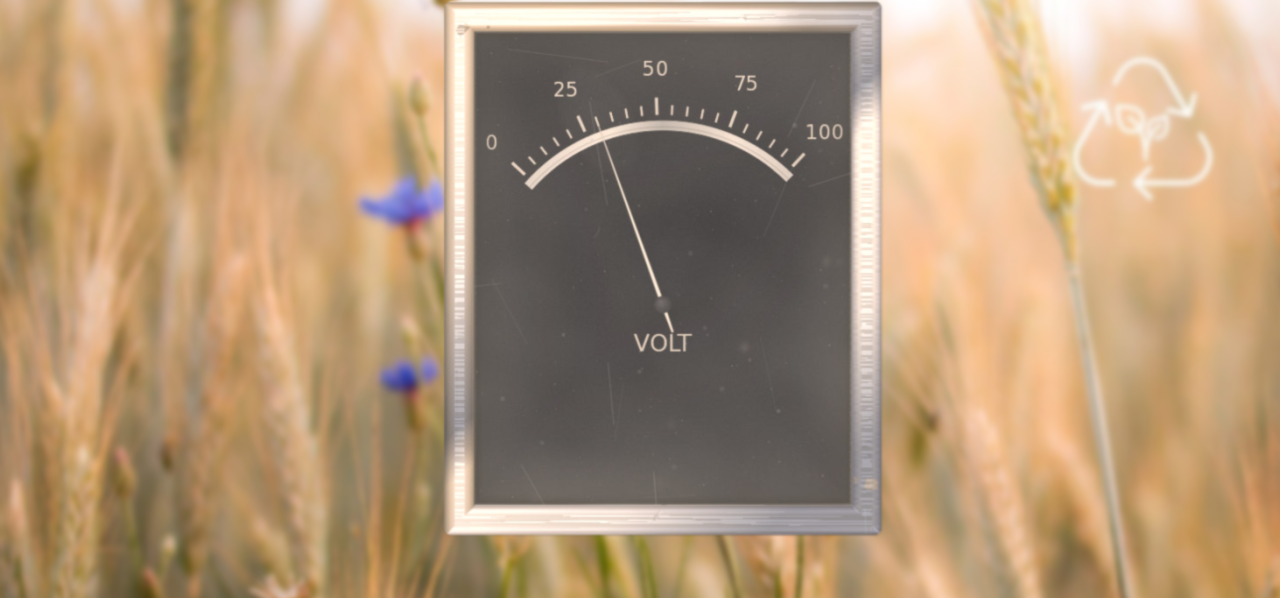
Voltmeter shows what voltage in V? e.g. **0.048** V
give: **30** V
